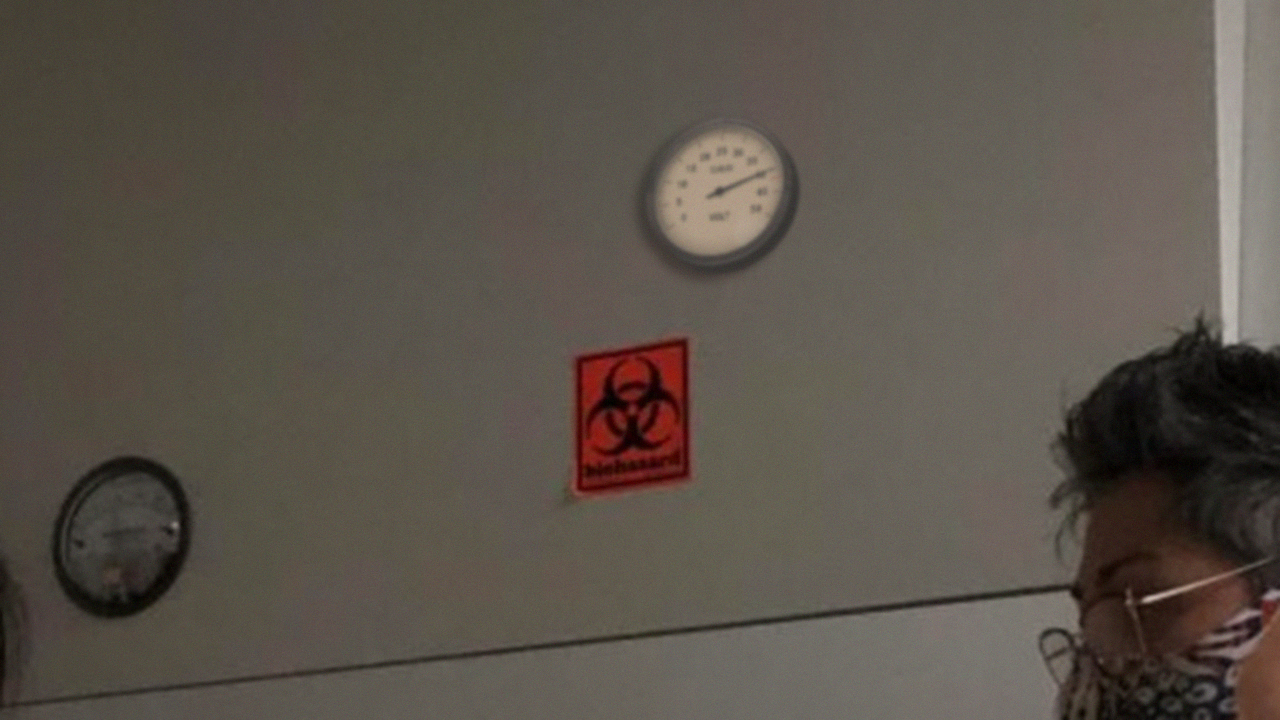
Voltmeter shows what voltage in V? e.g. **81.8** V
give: **40** V
